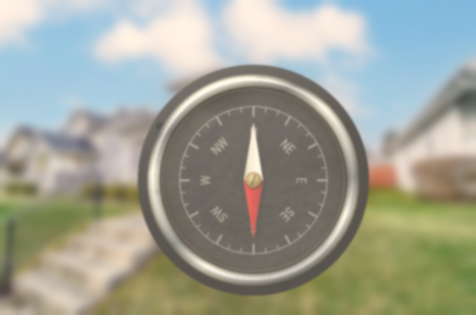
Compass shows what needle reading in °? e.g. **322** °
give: **180** °
